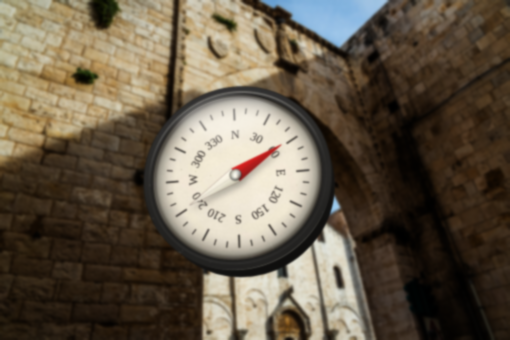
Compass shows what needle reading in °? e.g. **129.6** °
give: **60** °
